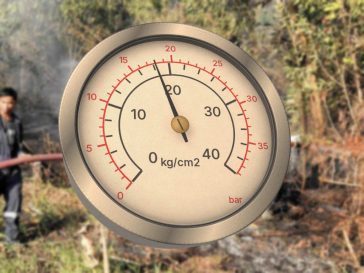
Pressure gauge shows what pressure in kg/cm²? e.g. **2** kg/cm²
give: **18** kg/cm²
